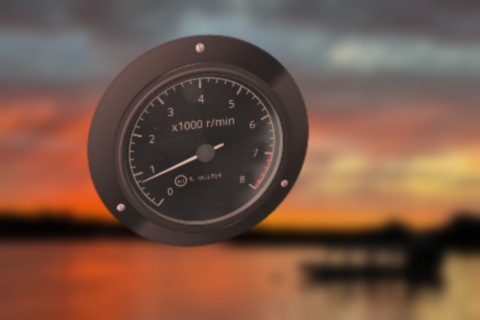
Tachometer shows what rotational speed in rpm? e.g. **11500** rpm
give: **800** rpm
